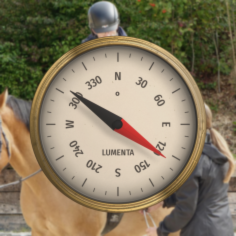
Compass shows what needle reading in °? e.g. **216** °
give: **125** °
